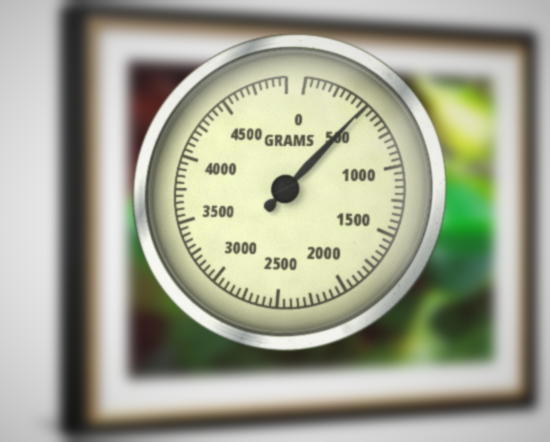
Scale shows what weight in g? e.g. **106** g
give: **500** g
